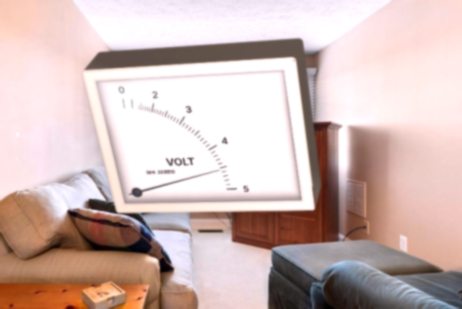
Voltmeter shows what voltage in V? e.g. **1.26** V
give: **4.5** V
